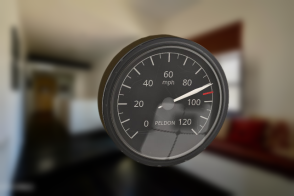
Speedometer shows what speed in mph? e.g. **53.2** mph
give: **90** mph
